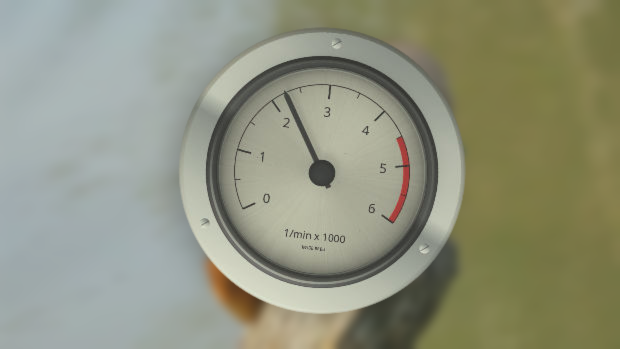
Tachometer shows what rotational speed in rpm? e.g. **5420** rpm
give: **2250** rpm
